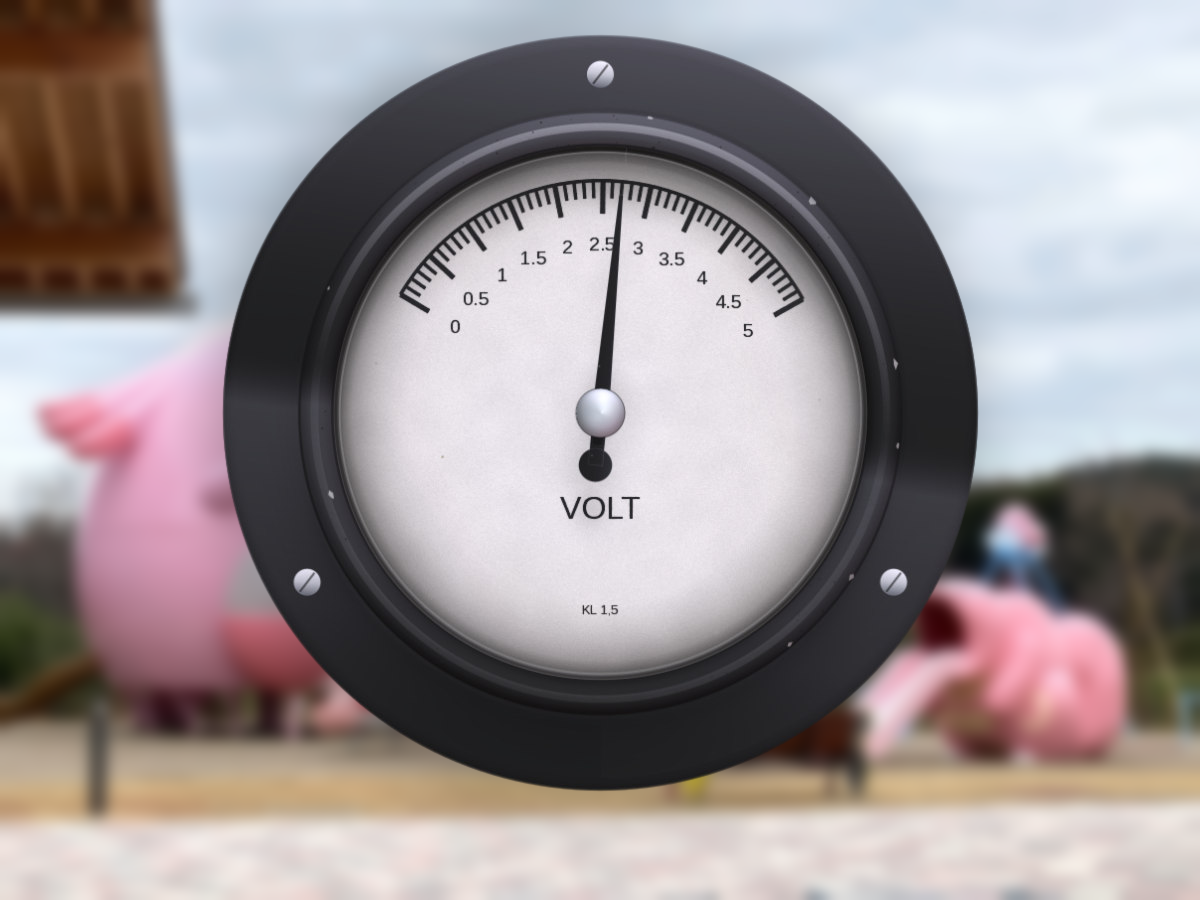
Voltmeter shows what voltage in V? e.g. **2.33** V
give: **2.7** V
